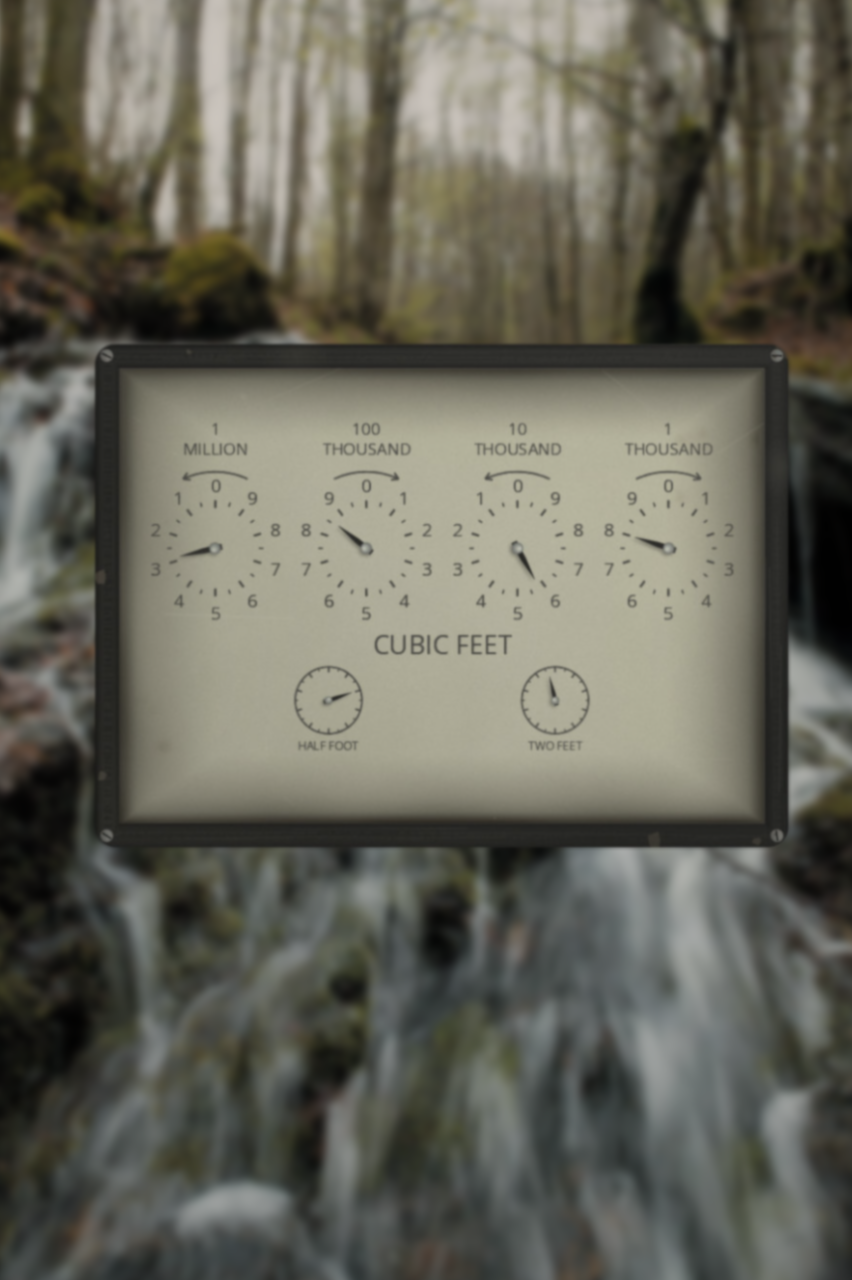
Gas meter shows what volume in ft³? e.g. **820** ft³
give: **285800** ft³
